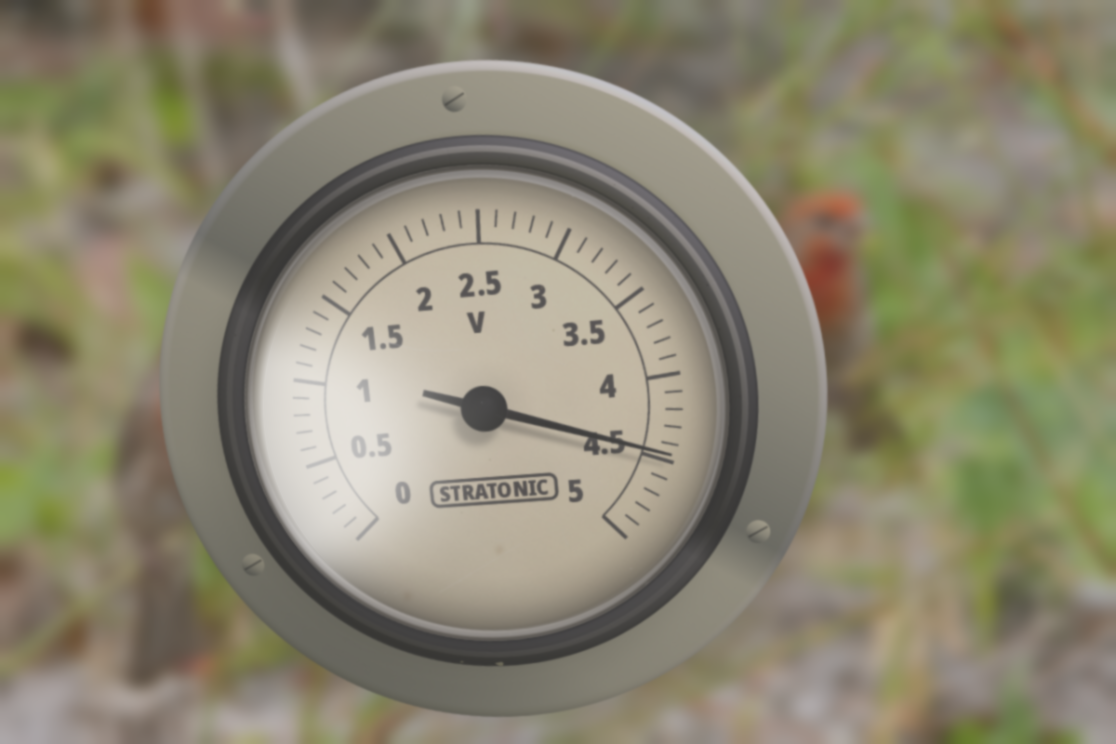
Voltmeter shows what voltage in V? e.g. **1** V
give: **4.45** V
